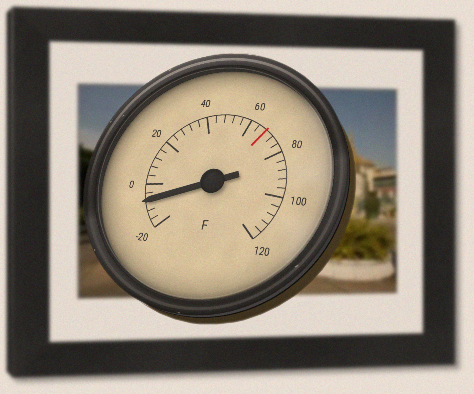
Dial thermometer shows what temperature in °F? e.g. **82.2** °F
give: **-8** °F
